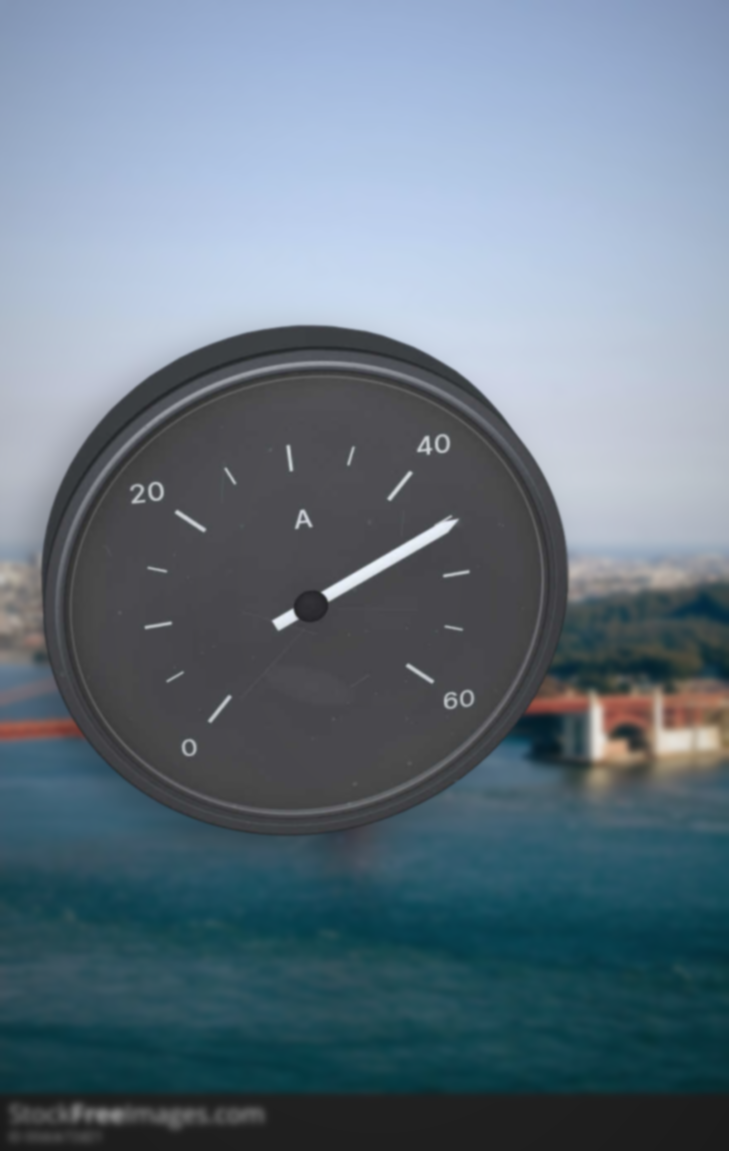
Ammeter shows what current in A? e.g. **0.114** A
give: **45** A
